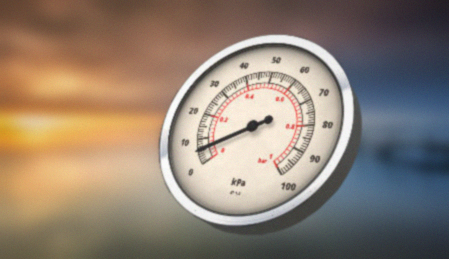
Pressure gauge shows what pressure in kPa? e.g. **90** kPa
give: **5** kPa
